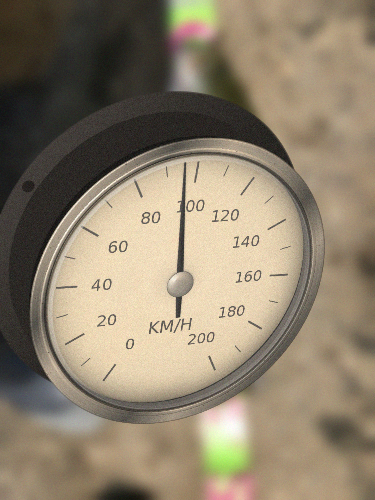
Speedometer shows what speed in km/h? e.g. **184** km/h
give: **95** km/h
